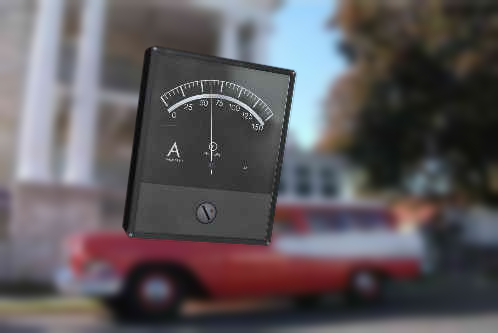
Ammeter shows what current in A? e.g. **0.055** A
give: **60** A
